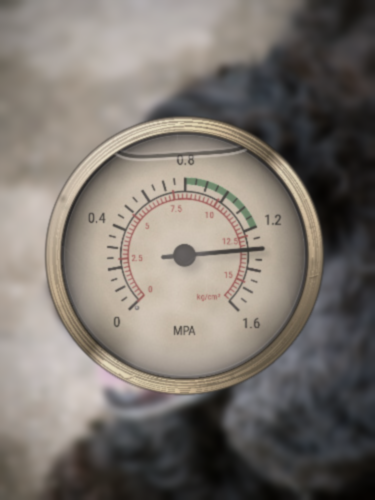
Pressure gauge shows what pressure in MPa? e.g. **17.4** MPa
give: **1.3** MPa
